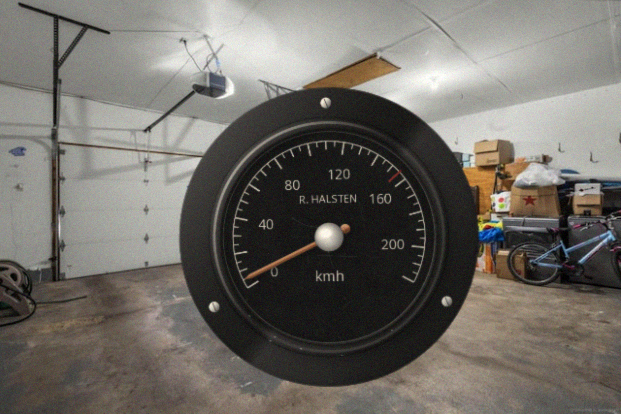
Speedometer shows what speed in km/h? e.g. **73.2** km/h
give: **5** km/h
